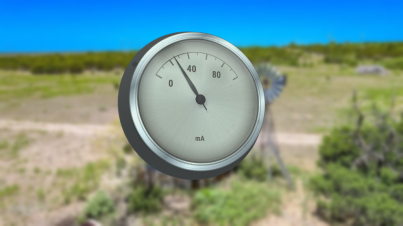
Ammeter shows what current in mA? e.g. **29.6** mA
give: **25** mA
